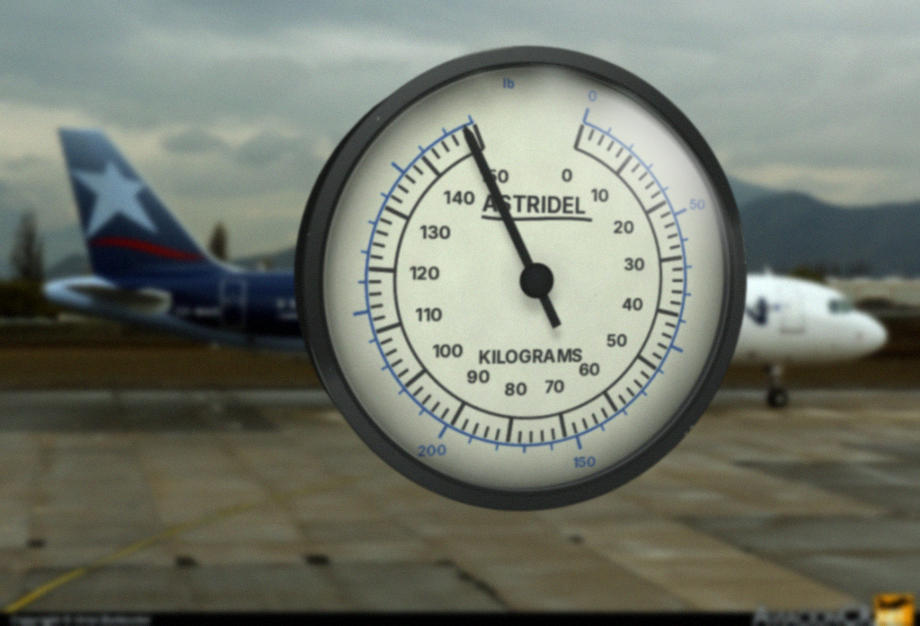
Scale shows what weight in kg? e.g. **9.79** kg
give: **148** kg
